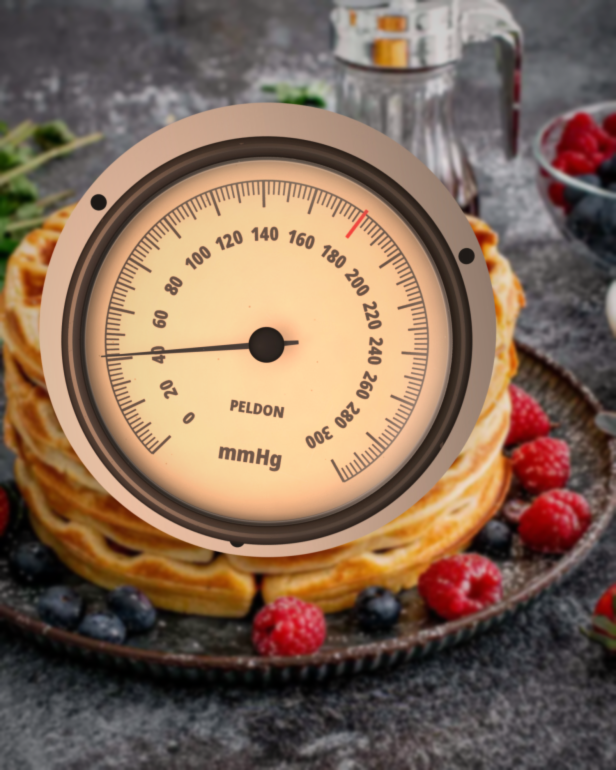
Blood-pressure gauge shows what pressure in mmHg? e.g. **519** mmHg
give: **42** mmHg
